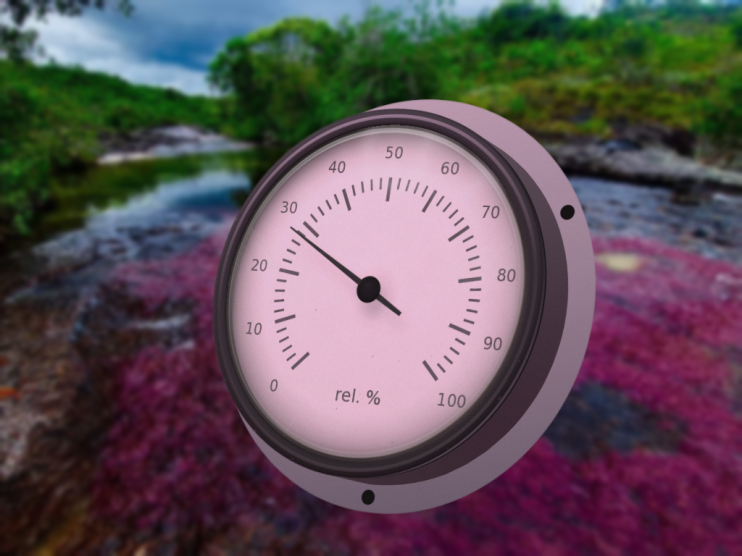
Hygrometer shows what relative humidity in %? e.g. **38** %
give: **28** %
